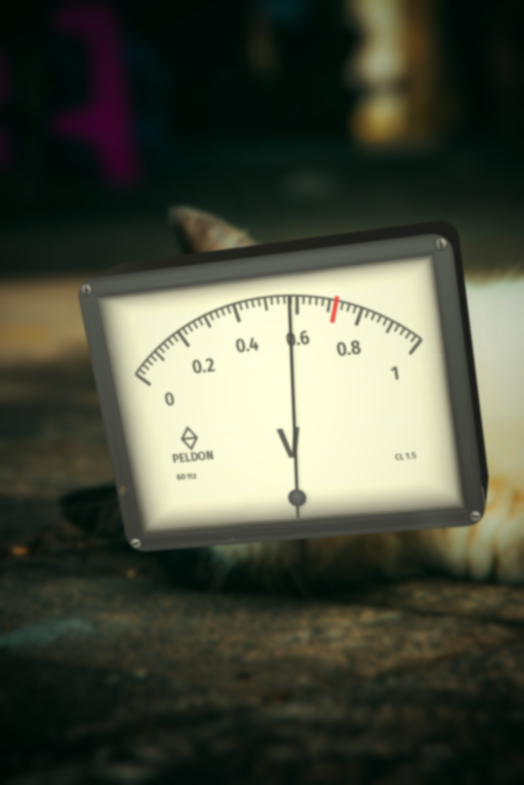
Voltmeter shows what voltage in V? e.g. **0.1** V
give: **0.58** V
